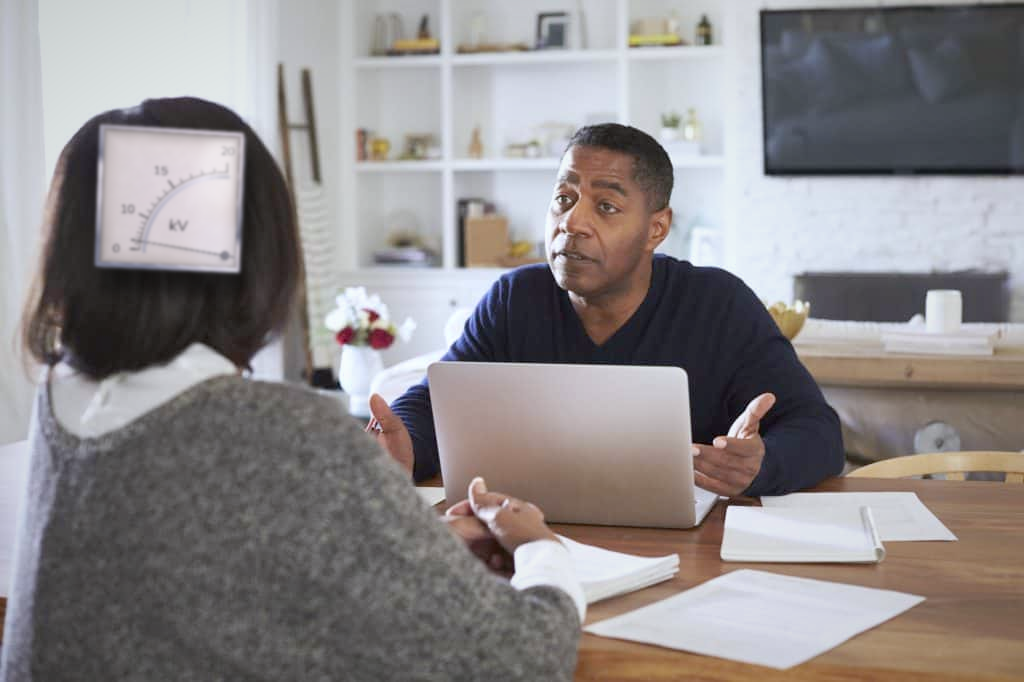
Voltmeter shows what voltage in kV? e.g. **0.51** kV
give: **5** kV
